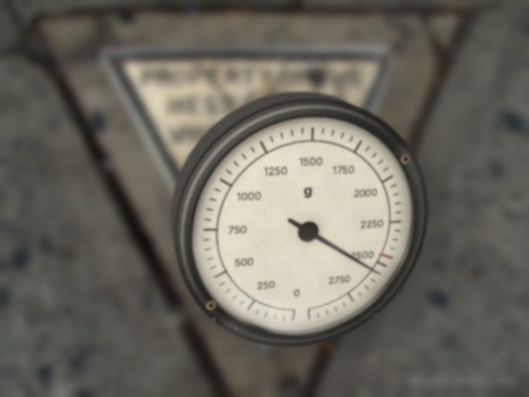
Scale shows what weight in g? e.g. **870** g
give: **2550** g
